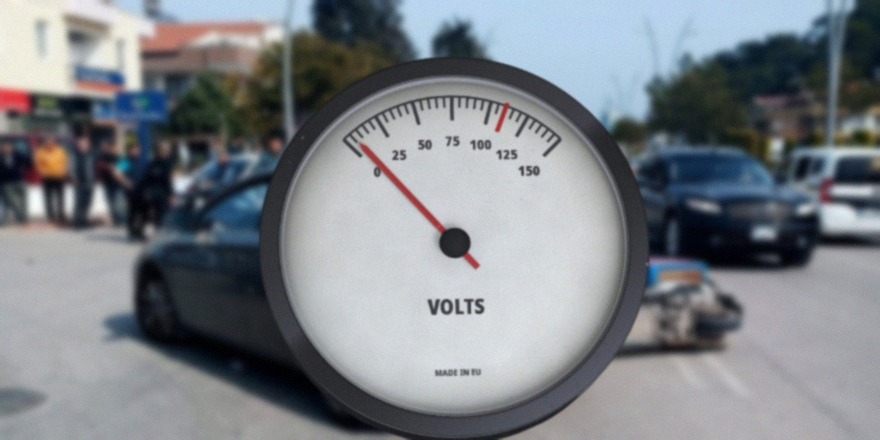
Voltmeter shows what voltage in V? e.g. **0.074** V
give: **5** V
